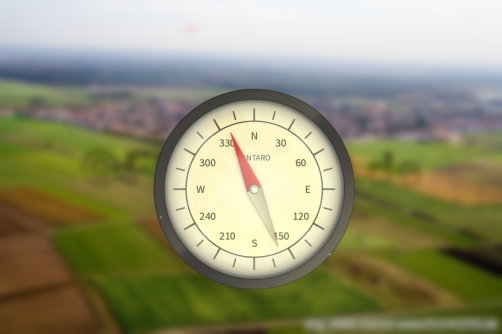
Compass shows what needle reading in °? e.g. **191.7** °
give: **337.5** °
